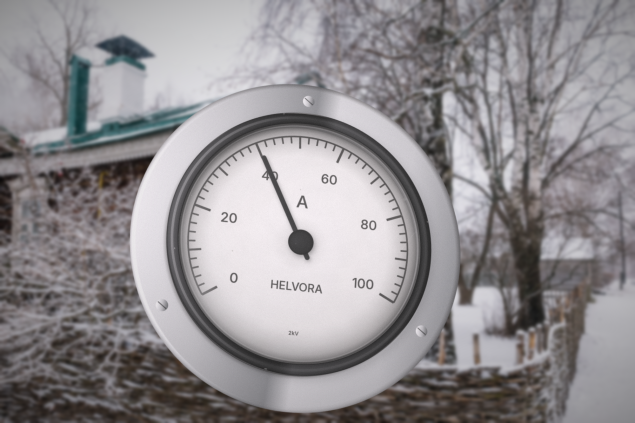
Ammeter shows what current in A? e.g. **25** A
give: **40** A
